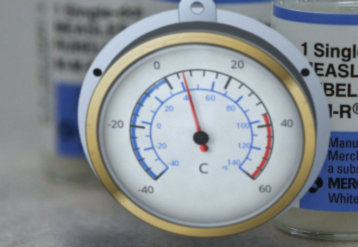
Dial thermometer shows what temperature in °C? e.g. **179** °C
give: **6** °C
